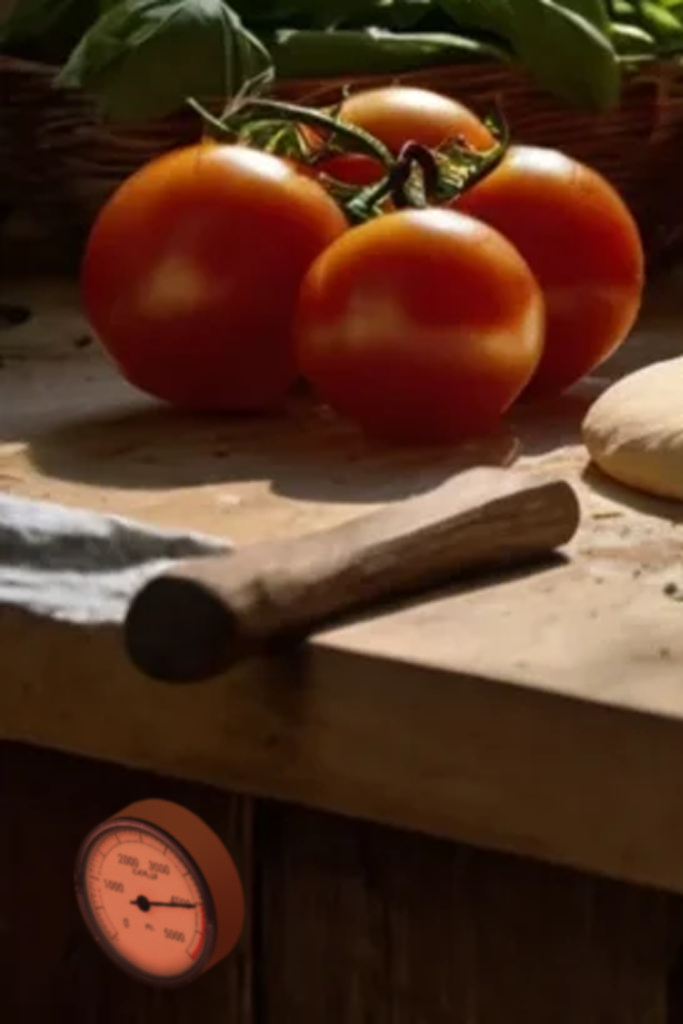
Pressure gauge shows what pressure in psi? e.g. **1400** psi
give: **4000** psi
